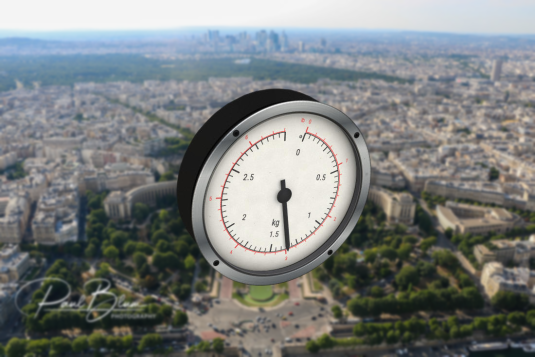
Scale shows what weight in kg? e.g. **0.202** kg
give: **1.35** kg
